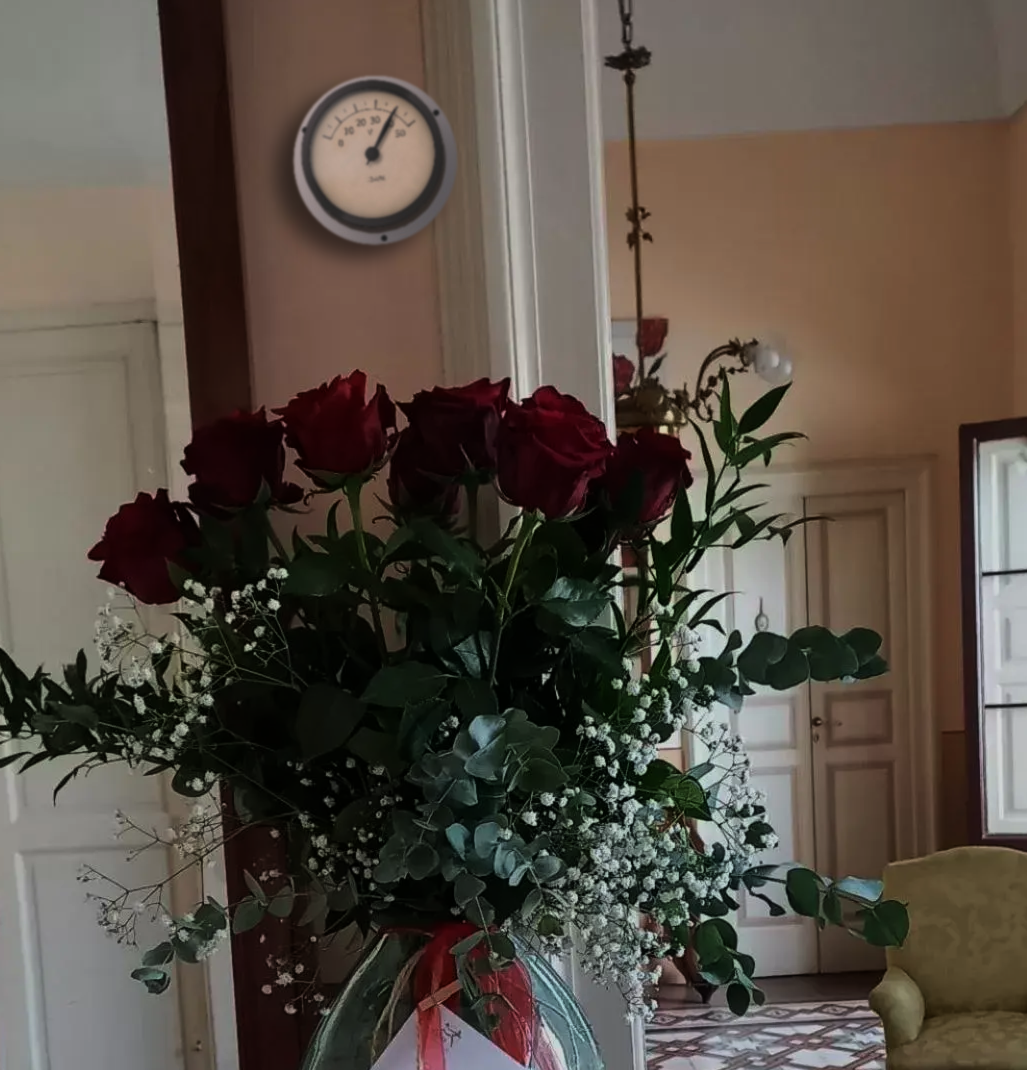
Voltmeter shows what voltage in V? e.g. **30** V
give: **40** V
